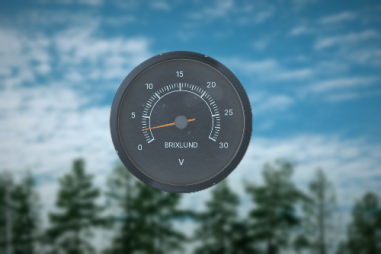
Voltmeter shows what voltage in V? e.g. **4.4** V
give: **2.5** V
